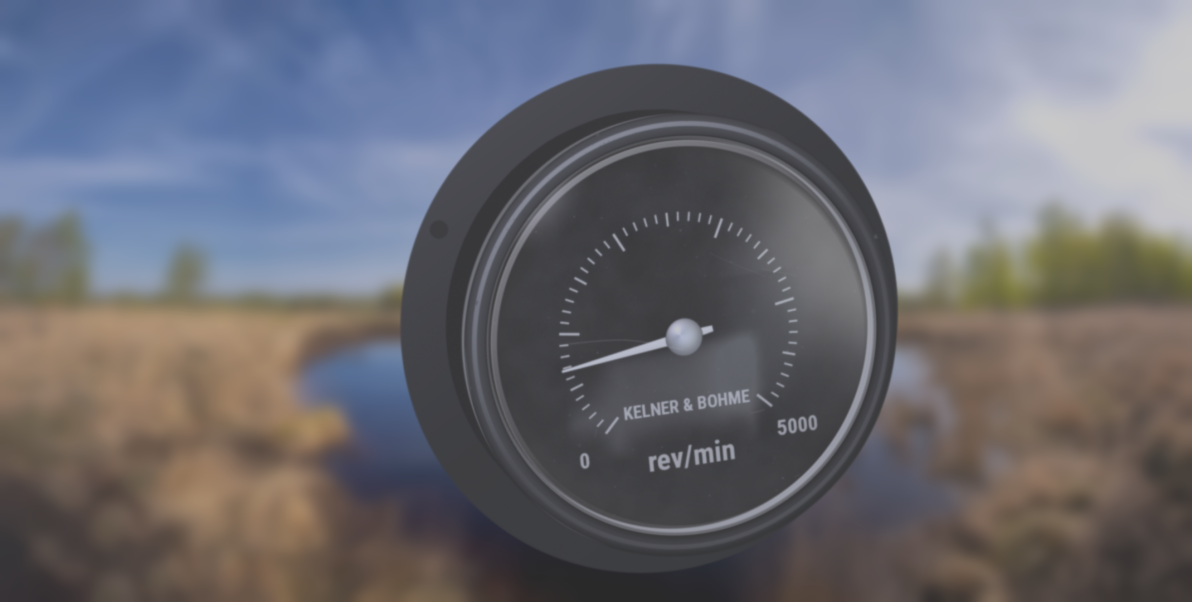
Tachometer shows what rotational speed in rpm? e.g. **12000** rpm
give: **700** rpm
